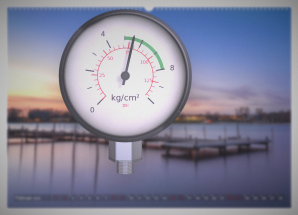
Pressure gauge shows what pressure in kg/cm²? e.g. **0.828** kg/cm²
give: **5.5** kg/cm²
